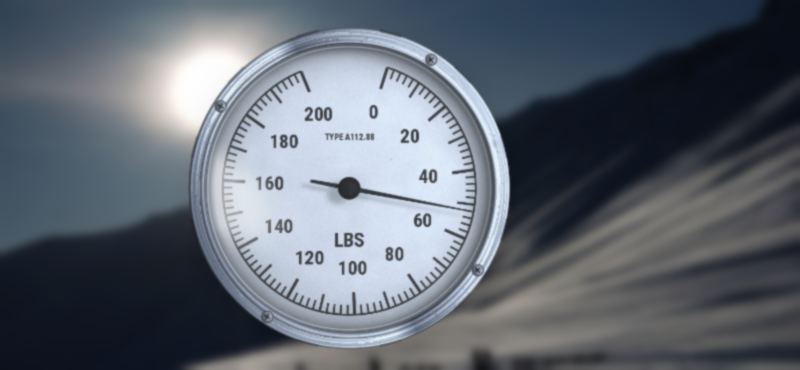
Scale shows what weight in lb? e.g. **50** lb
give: **52** lb
